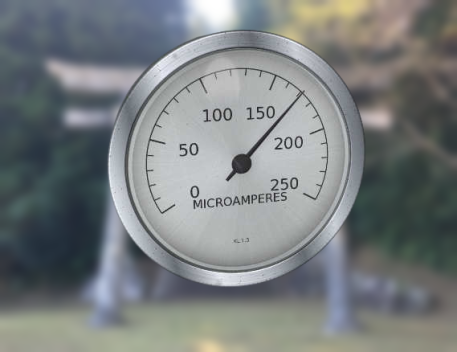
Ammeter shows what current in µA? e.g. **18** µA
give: **170** µA
